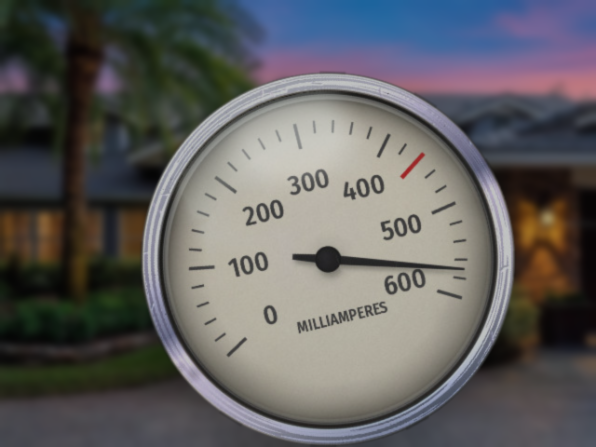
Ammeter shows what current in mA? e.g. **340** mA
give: **570** mA
